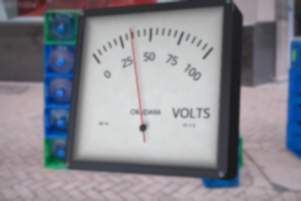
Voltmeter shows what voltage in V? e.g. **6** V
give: **35** V
